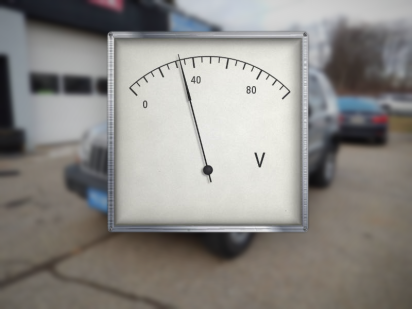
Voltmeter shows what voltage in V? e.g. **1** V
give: **32.5** V
